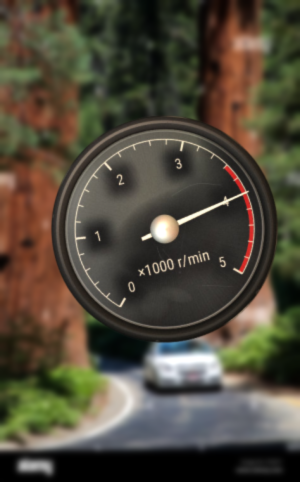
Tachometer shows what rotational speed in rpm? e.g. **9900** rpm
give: **4000** rpm
